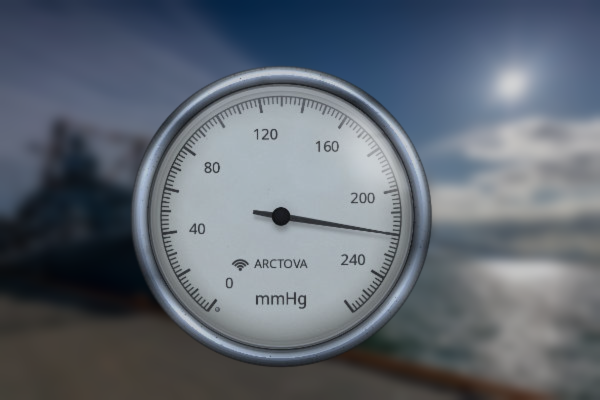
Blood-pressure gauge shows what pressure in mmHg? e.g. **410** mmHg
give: **220** mmHg
